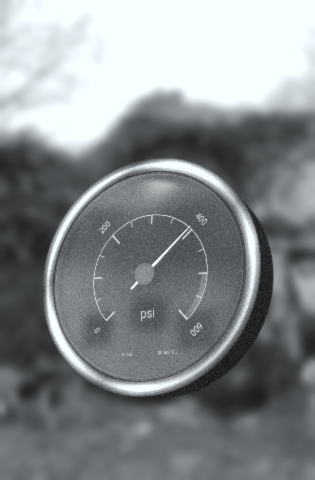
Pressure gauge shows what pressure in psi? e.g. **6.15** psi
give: **400** psi
